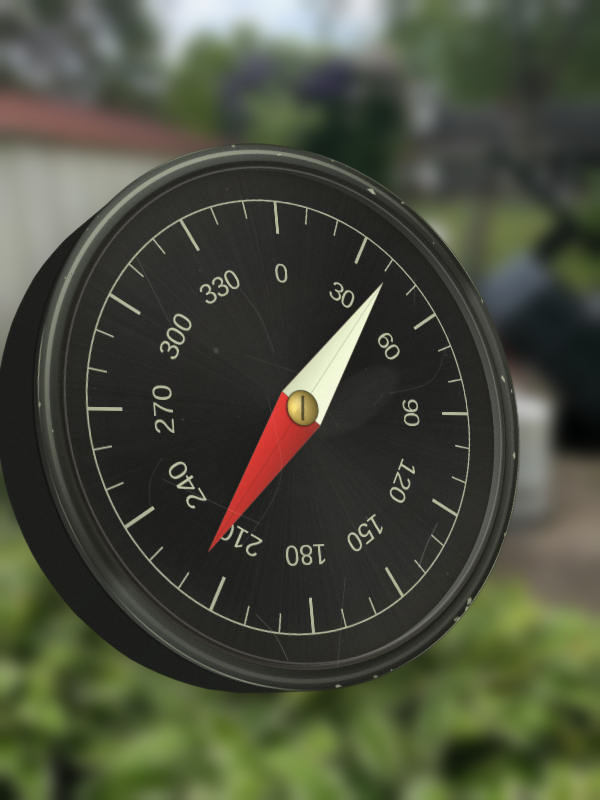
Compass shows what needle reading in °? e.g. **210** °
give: **220** °
